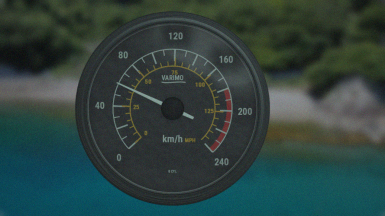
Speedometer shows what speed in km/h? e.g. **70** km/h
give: **60** km/h
